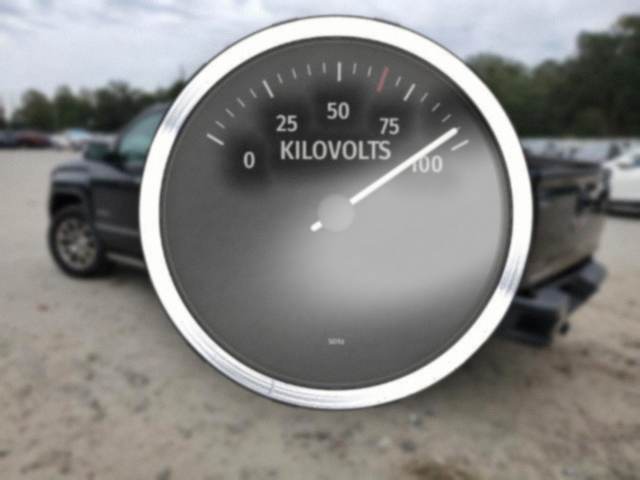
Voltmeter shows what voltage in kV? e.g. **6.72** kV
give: **95** kV
